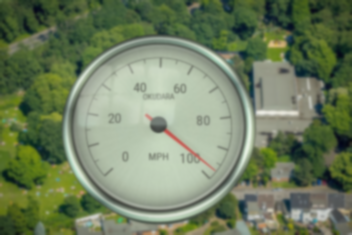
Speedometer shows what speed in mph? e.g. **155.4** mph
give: **97.5** mph
